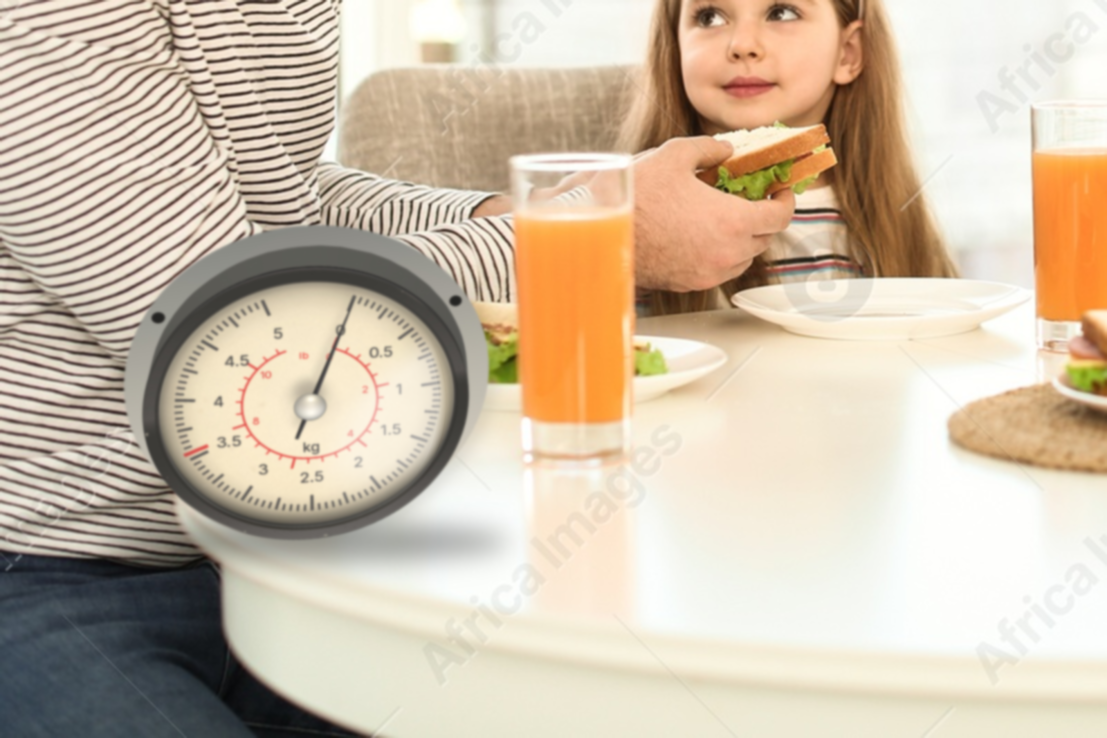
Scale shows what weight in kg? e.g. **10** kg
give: **0** kg
